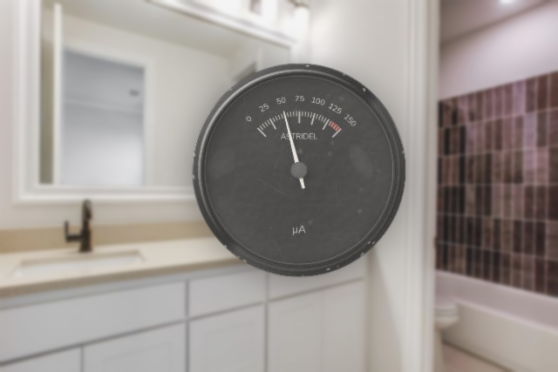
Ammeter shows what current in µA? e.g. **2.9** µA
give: **50** µA
